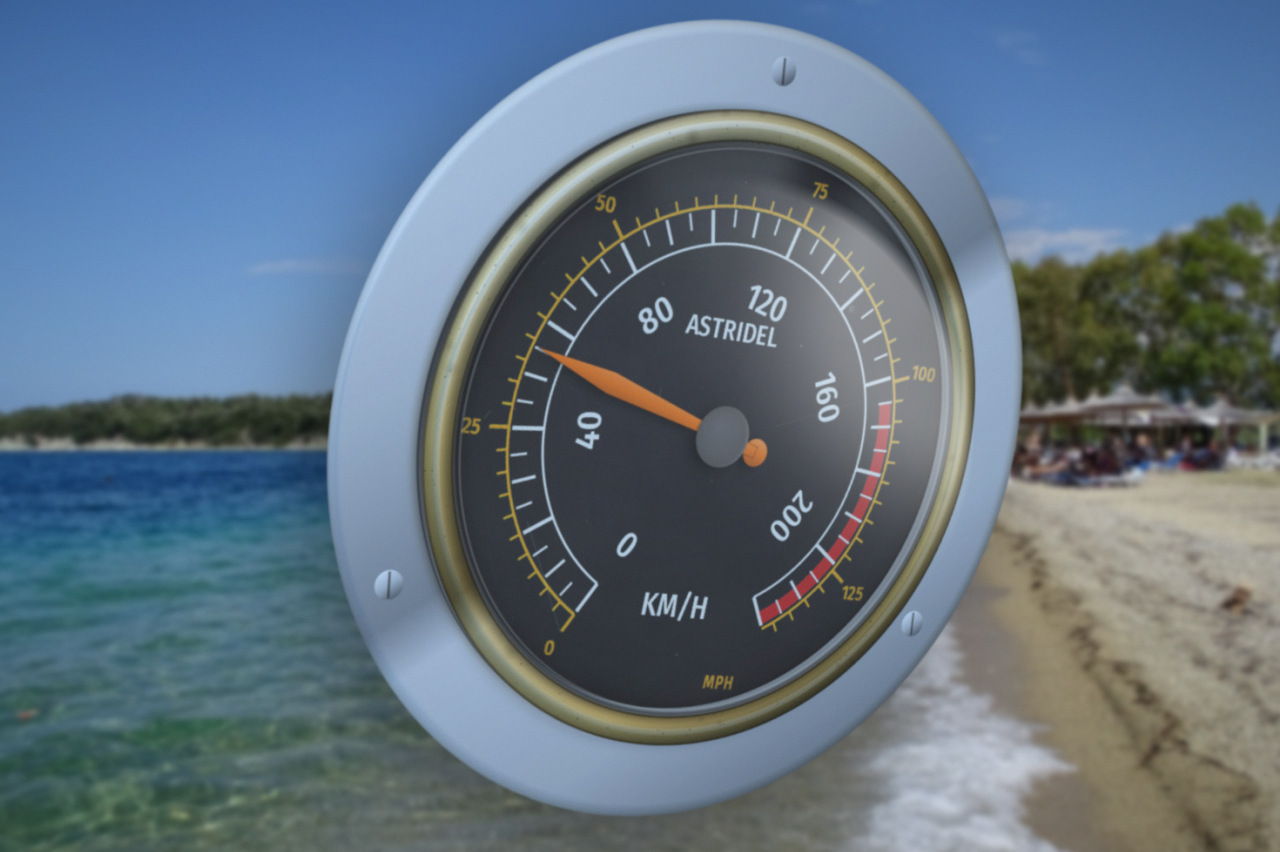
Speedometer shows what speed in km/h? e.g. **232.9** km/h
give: **55** km/h
